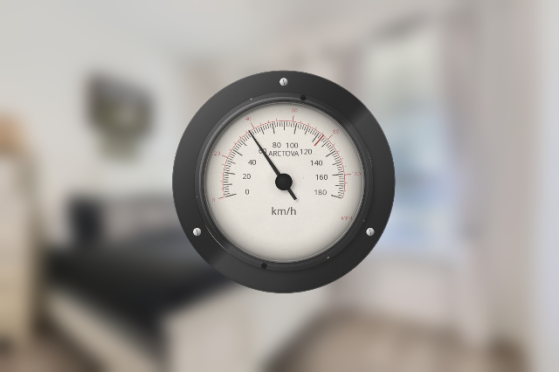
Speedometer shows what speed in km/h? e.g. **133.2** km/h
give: **60** km/h
